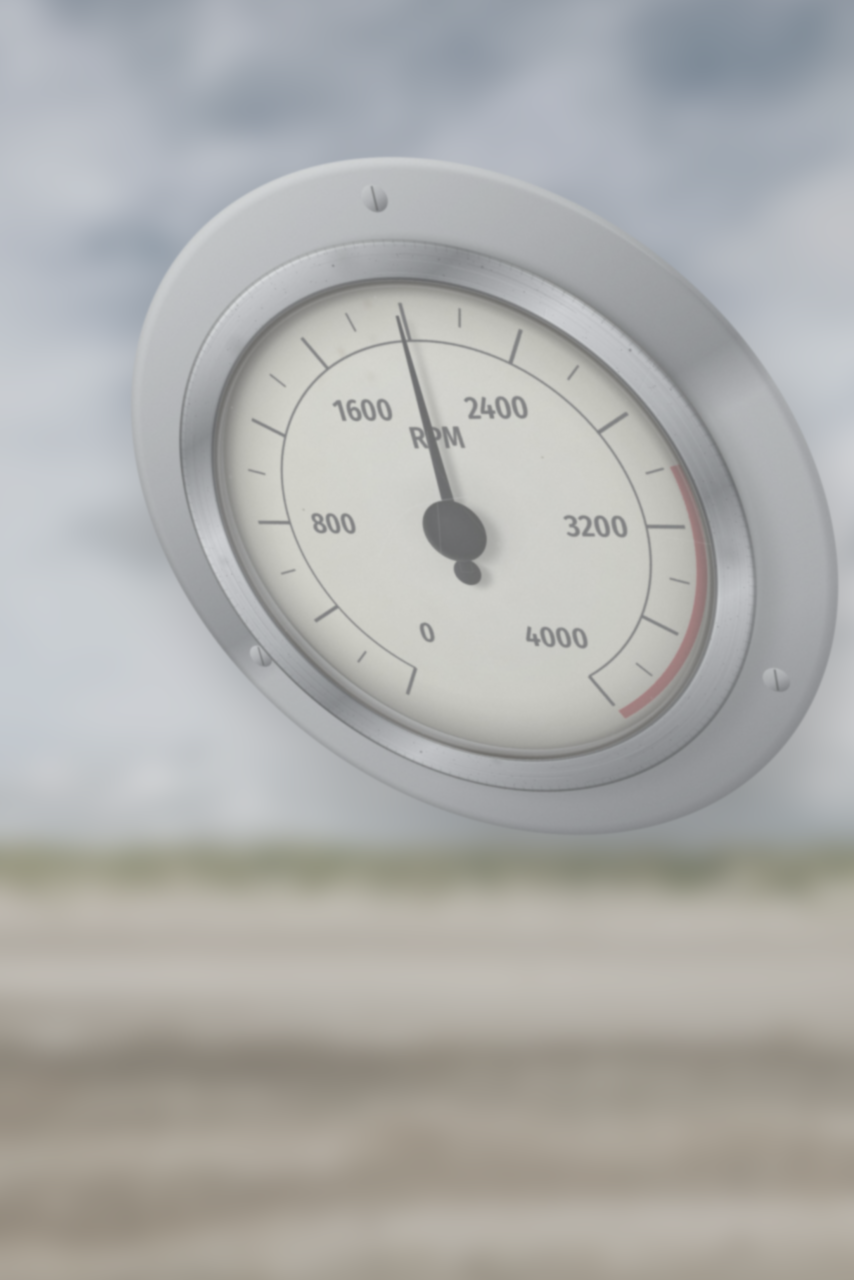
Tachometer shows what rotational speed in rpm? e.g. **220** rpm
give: **2000** rpm
